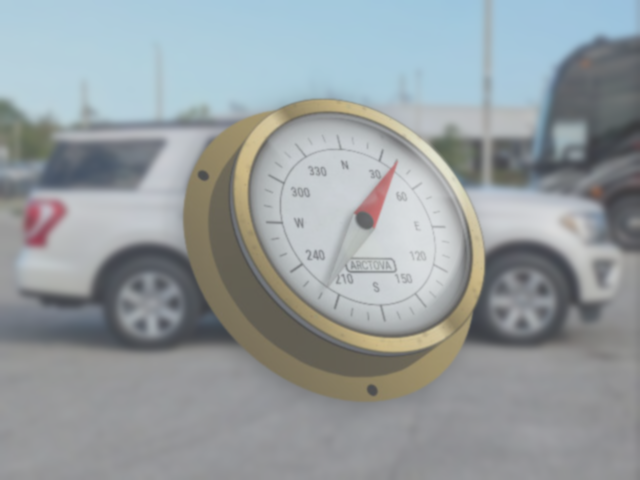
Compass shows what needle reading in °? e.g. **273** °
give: **40** °
